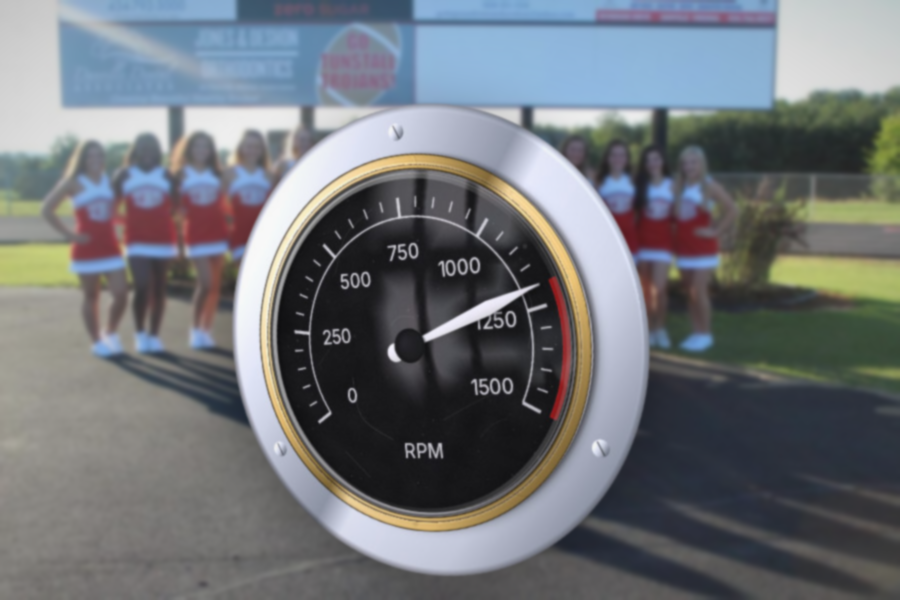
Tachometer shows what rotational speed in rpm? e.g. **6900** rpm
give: **1200** rpm
